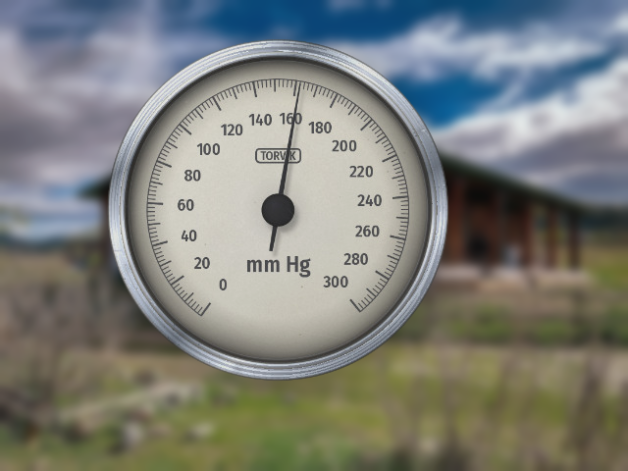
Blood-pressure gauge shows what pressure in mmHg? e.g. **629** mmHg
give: **162** mmHg
